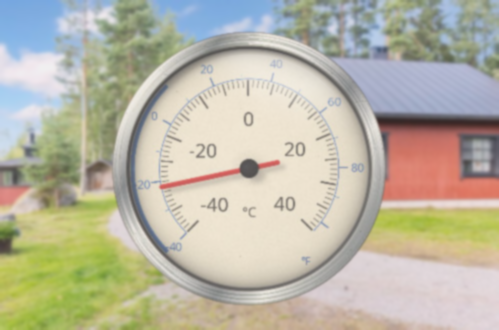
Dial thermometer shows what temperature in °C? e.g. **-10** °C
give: **-30** °C
